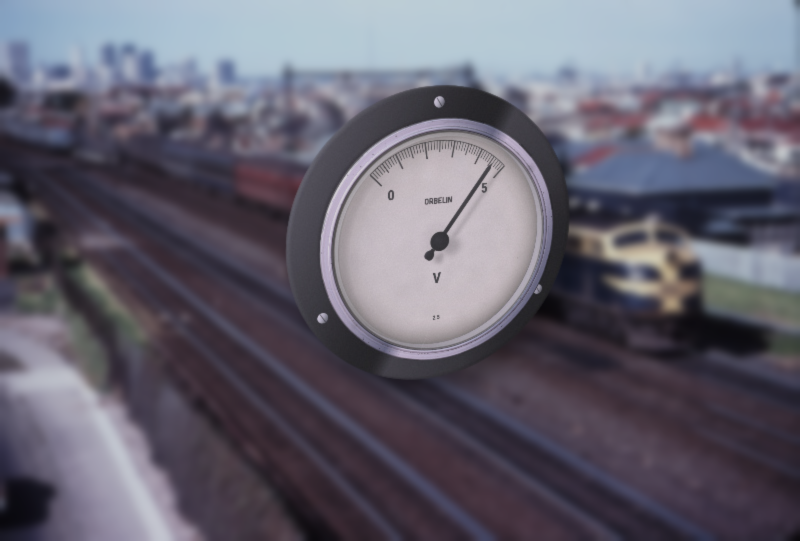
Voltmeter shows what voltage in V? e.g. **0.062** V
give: **4.5** V
